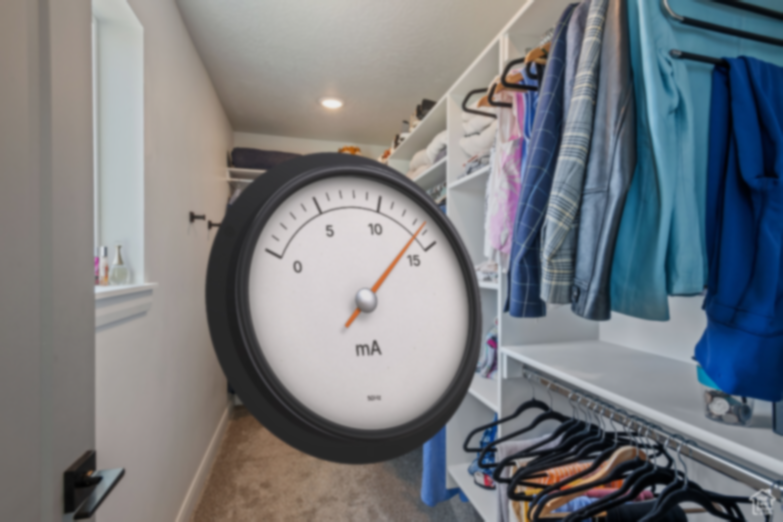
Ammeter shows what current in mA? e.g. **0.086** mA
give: **13.5** mA
